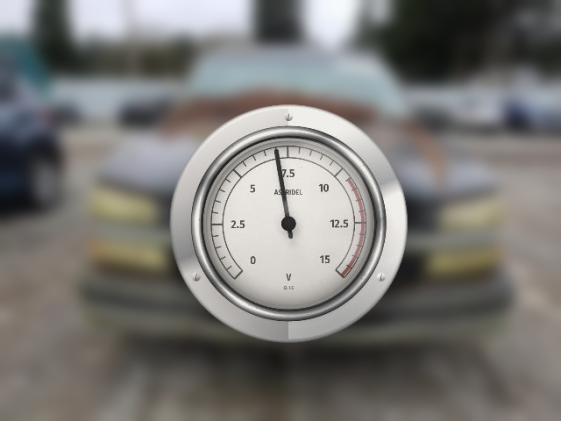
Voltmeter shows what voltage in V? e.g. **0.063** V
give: **7** V
